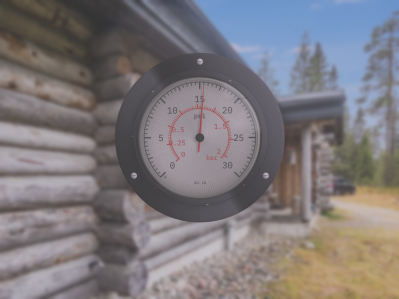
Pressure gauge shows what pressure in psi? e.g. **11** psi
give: **15.5** psi
